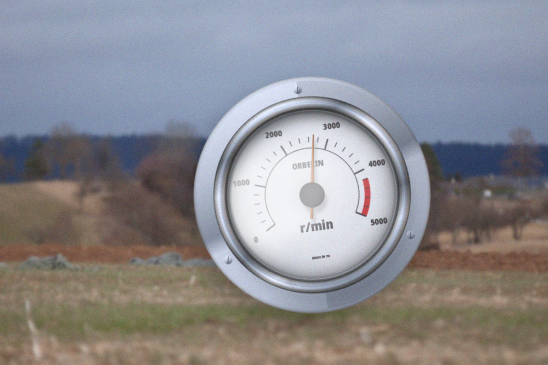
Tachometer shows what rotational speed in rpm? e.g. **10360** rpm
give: **2700** rpm
